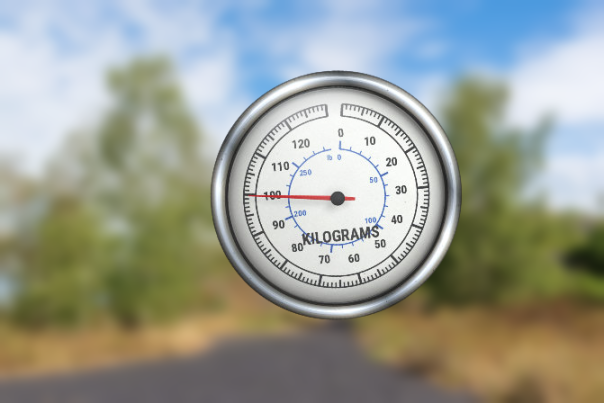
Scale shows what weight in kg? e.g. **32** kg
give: **100** kg
